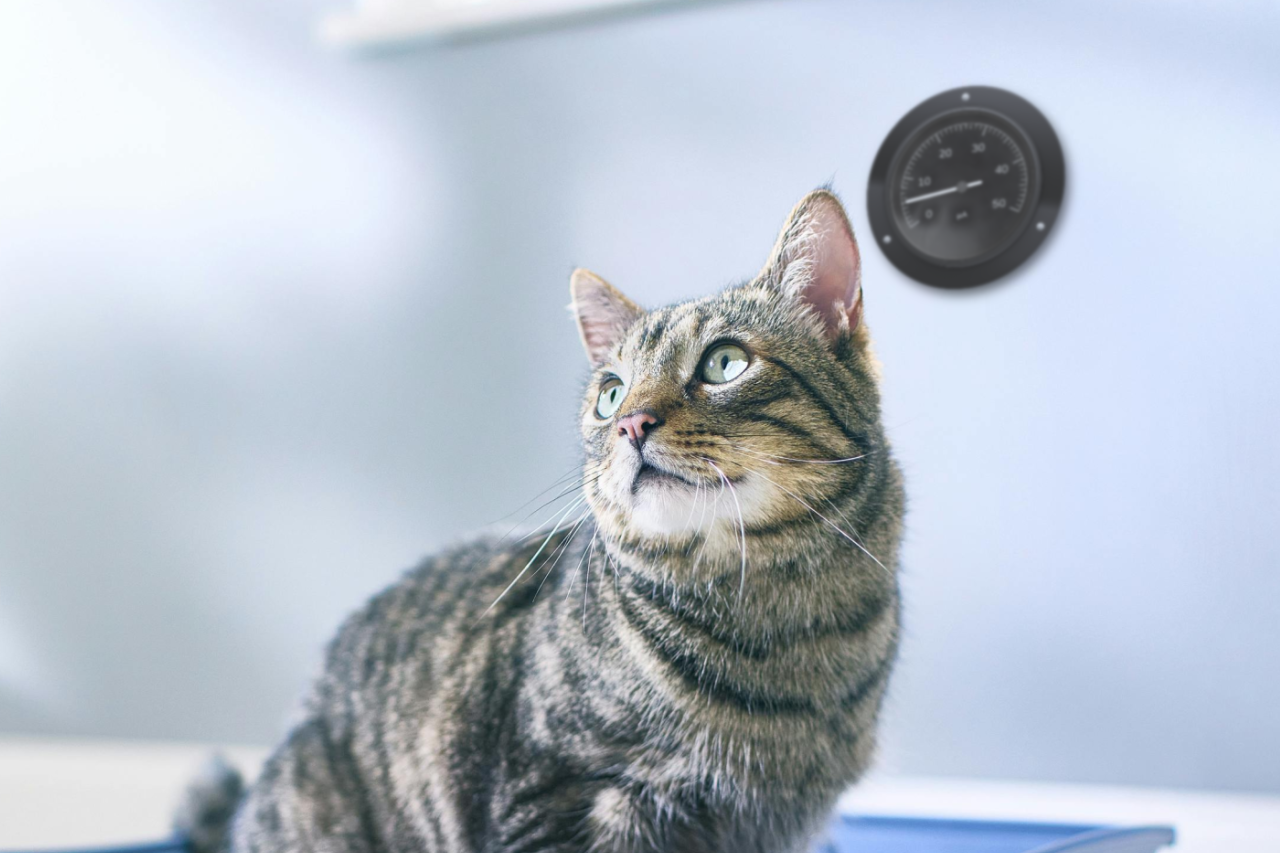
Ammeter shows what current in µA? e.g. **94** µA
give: **5** µA
